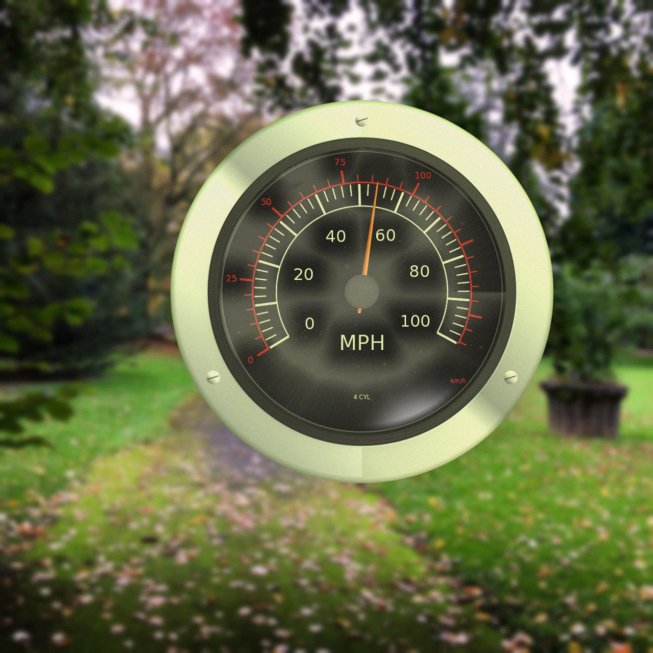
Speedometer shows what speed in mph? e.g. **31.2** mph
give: **54** mph
